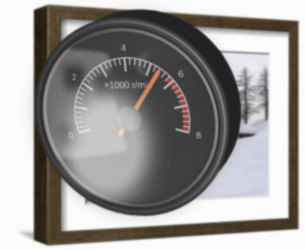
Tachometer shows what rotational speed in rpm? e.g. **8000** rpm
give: **5400** rpm
